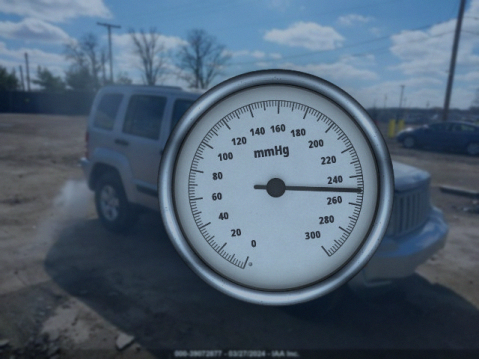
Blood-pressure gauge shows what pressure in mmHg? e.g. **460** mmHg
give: **250** mmHg
